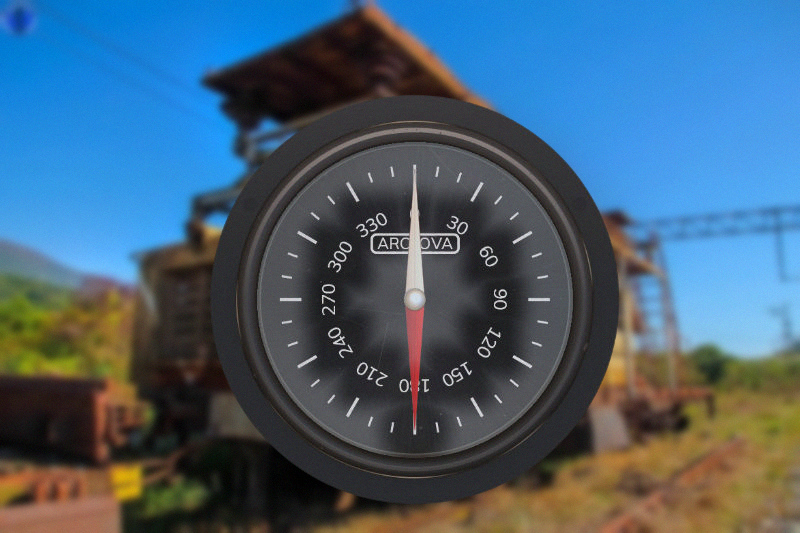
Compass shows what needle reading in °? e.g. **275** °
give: **180** °
